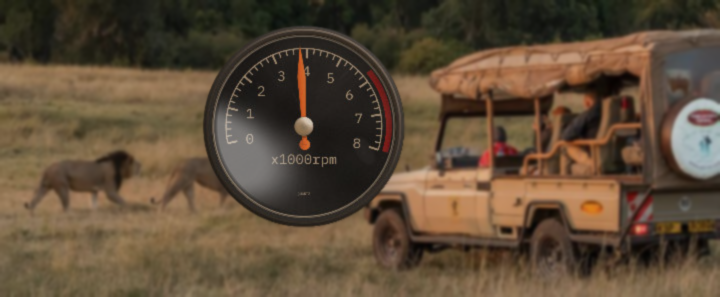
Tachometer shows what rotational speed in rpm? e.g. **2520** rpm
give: **3800** rpm
